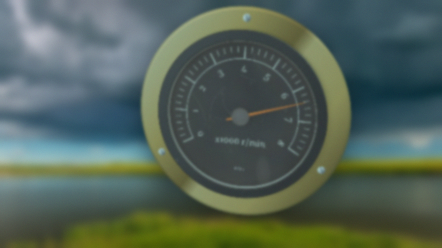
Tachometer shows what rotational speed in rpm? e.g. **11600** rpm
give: **6400** rpm
